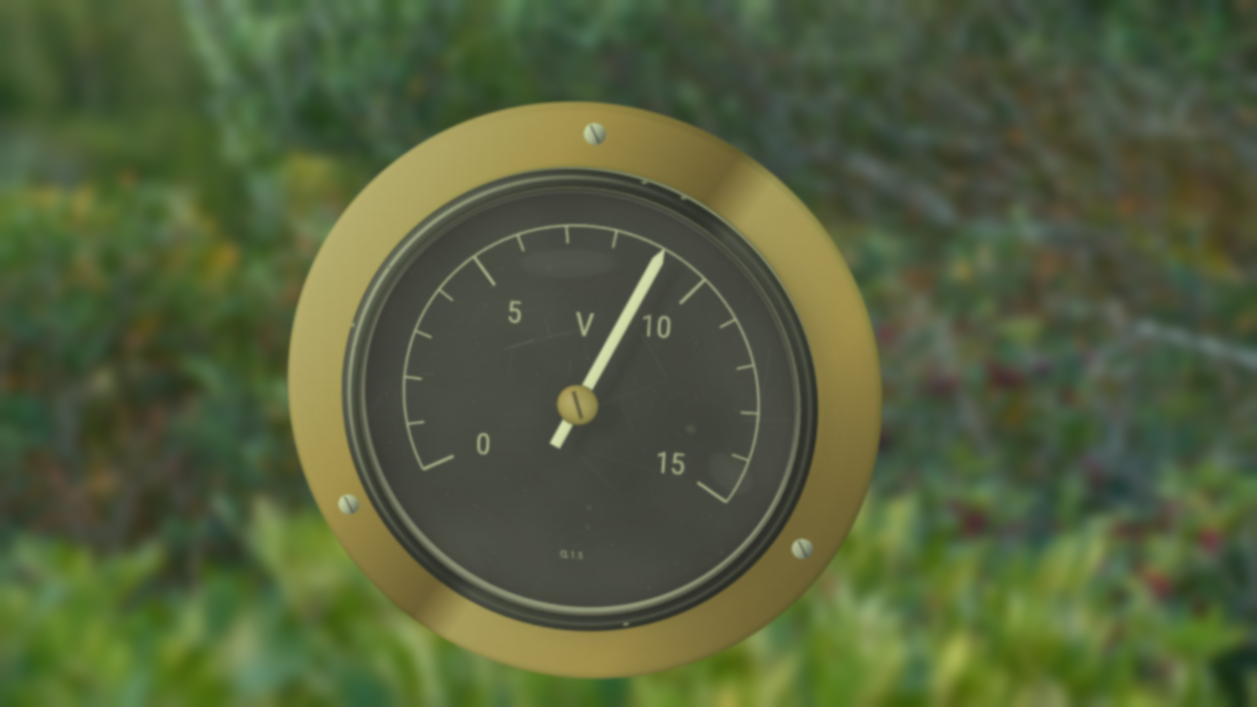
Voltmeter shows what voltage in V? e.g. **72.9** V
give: **9** V
